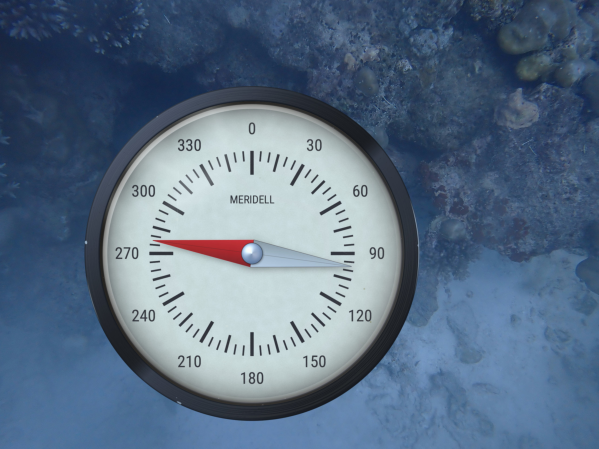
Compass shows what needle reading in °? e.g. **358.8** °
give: **277.5** °
